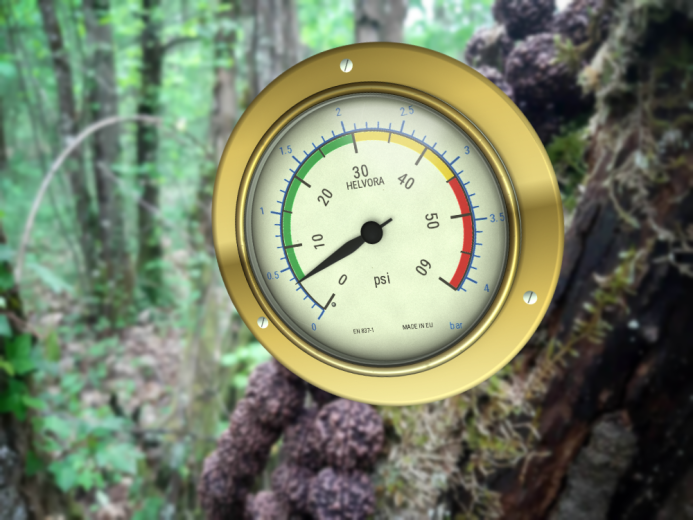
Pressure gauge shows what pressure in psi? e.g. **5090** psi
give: **5** psi
